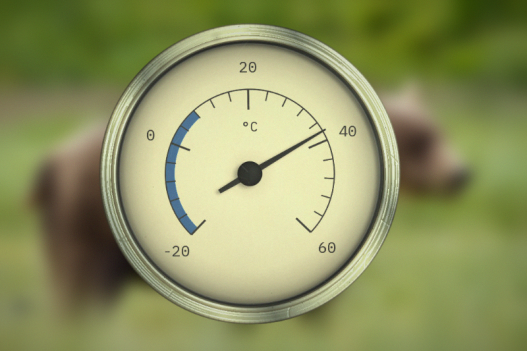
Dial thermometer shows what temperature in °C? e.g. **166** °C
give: **38** °C
